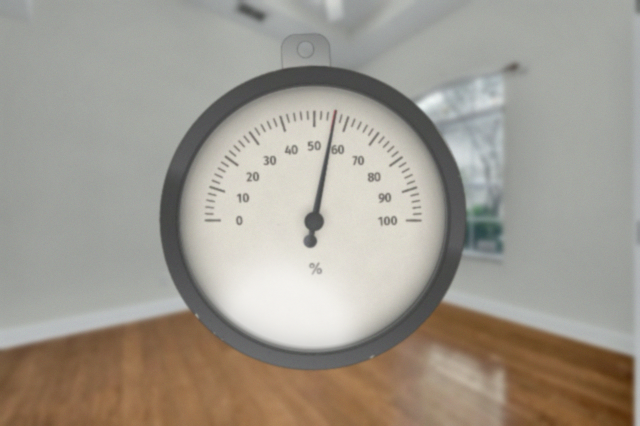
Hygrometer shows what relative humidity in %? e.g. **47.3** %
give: **56** %
